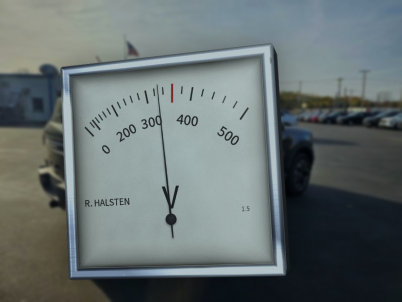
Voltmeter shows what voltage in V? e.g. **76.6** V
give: **330** V
